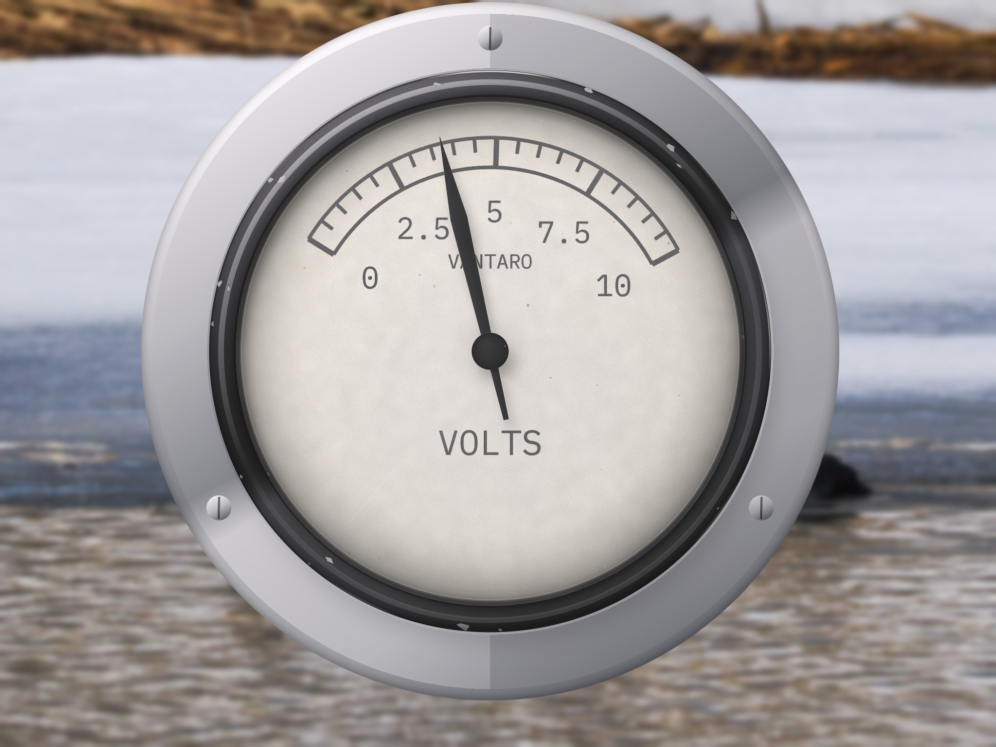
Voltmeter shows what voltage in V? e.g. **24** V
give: **3.75** V
